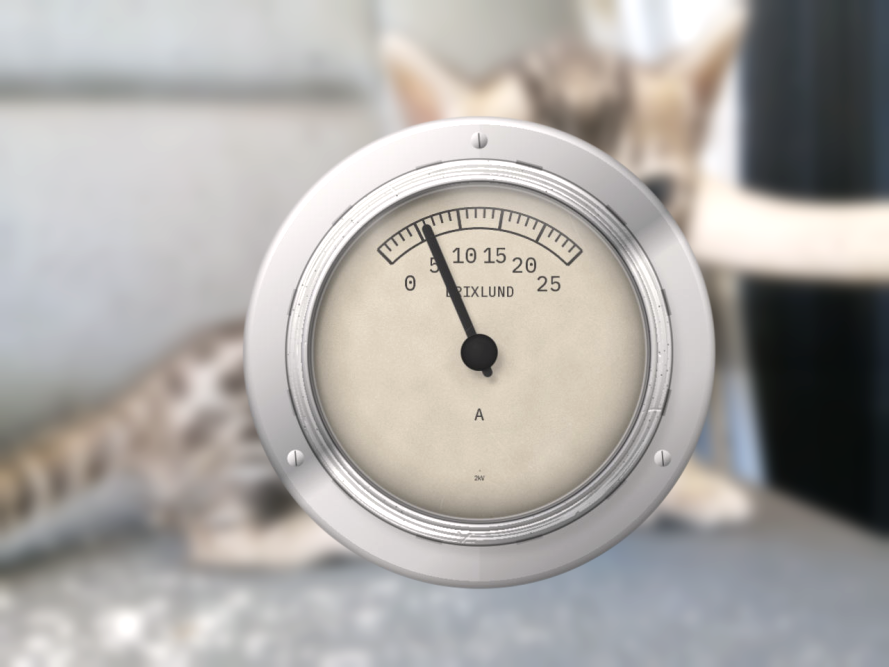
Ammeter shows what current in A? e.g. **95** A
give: **6** A
